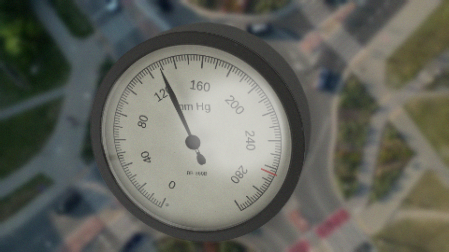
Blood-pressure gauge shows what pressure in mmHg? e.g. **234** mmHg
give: **130** mmHg
